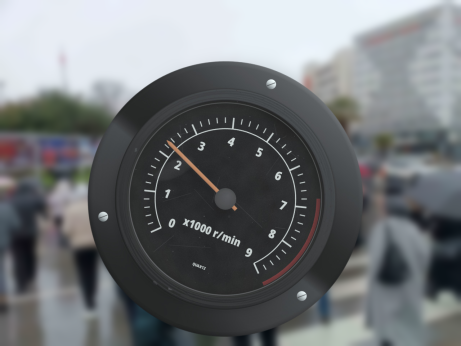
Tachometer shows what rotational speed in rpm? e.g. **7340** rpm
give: **2300** rpm
